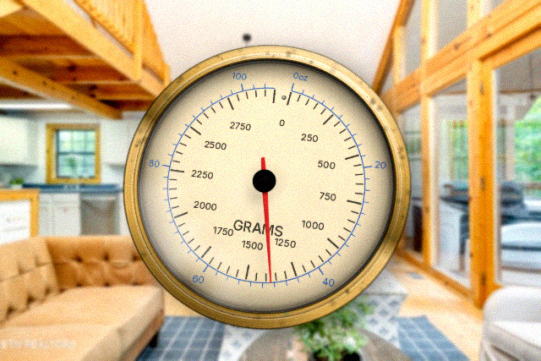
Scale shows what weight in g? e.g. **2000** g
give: **1375** g
